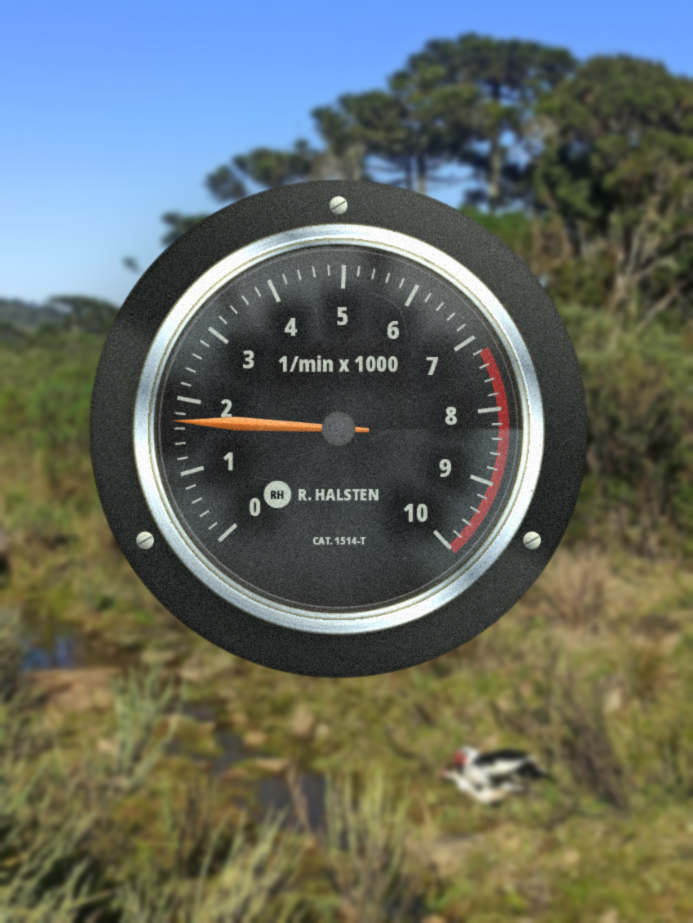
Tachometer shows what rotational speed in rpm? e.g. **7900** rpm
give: **1700** rpm
